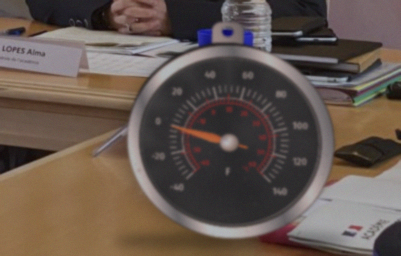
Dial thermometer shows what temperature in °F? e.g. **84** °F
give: **0** °F
